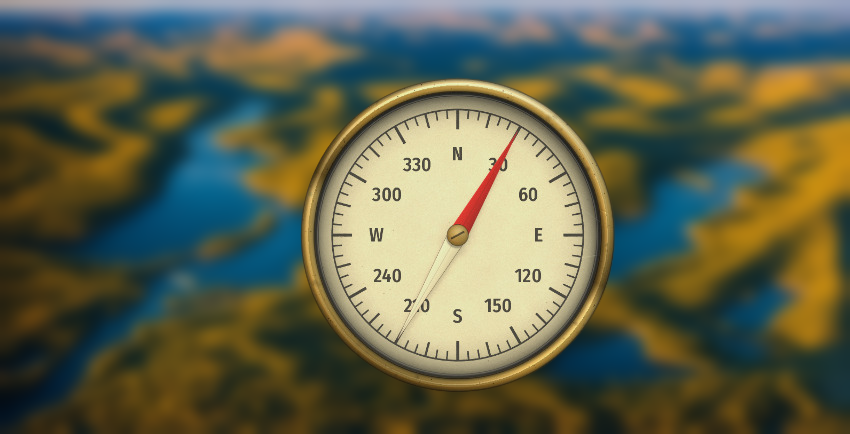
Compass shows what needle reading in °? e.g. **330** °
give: **30** °
